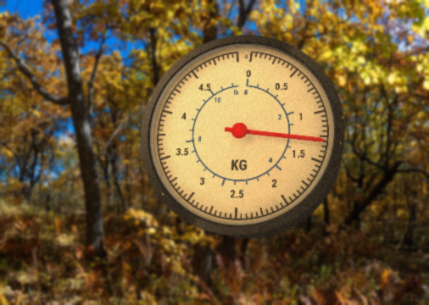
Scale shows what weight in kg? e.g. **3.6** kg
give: **1.3** kg
